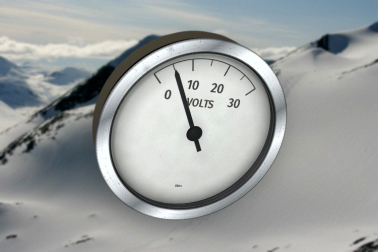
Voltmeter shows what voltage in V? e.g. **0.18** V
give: **5** V
